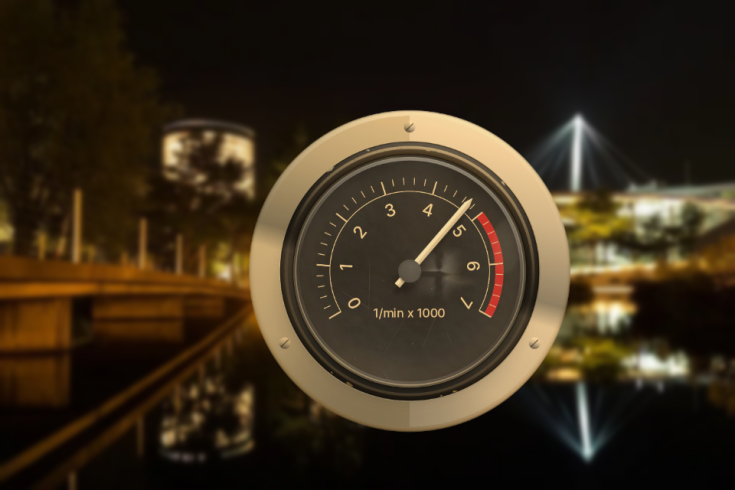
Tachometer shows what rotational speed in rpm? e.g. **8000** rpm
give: **4700** rpm
